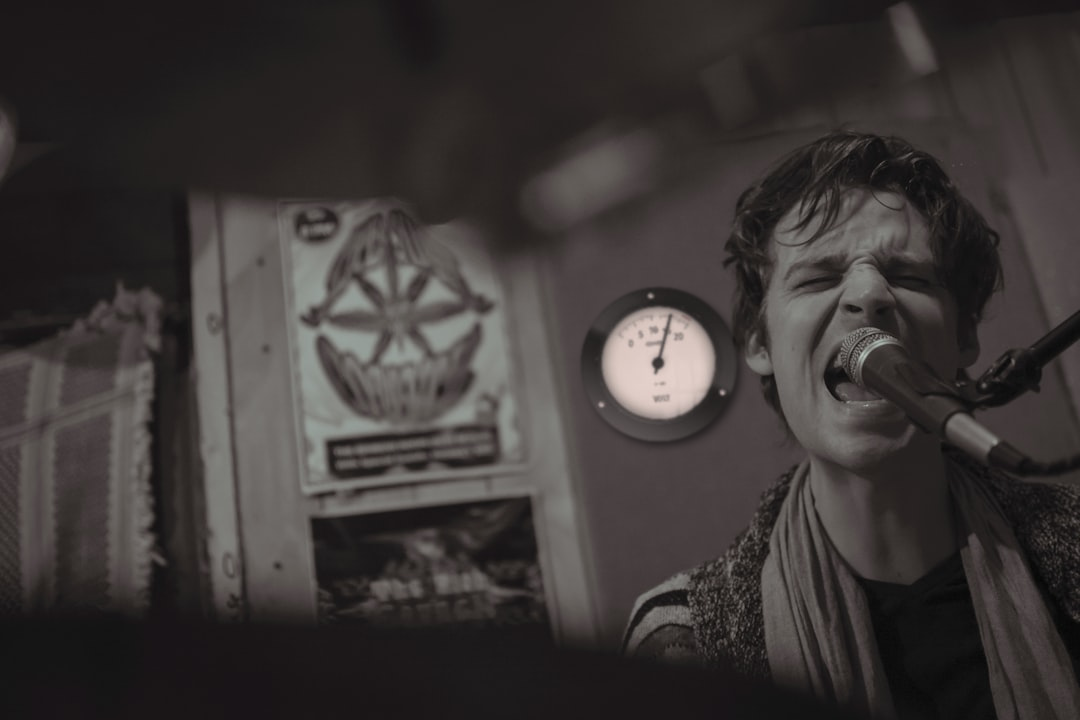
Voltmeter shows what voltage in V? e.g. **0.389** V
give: **15** V
